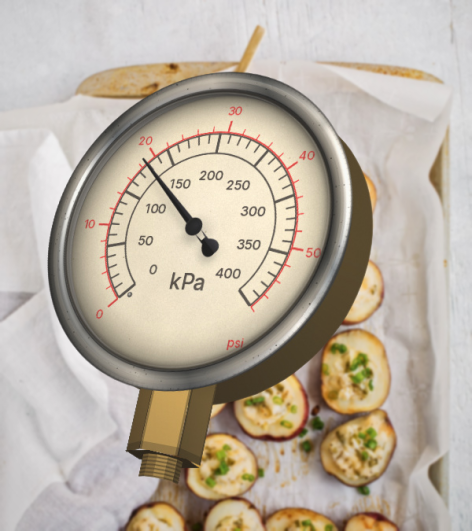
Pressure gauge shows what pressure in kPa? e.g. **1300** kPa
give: **130** kPa
